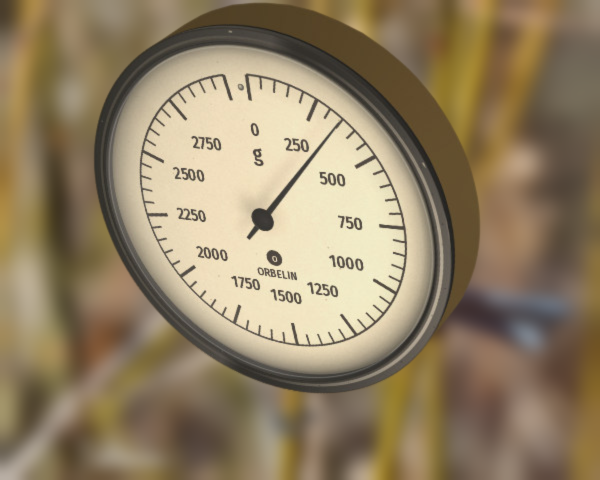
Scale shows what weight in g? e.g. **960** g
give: **350** g
